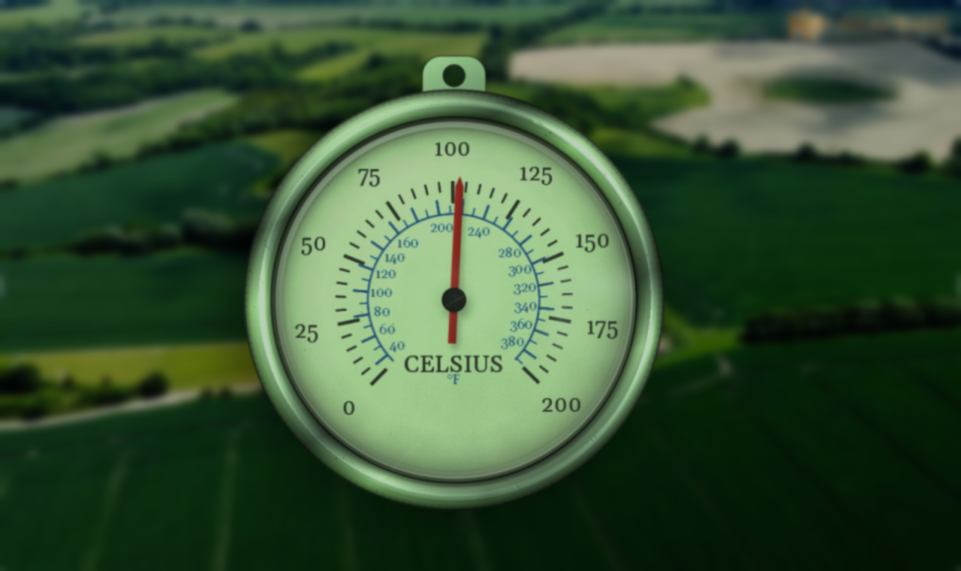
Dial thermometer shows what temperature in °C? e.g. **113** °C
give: **102.5** °C
